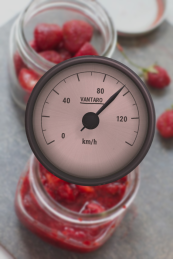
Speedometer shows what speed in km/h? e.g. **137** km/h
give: **95** km/h
